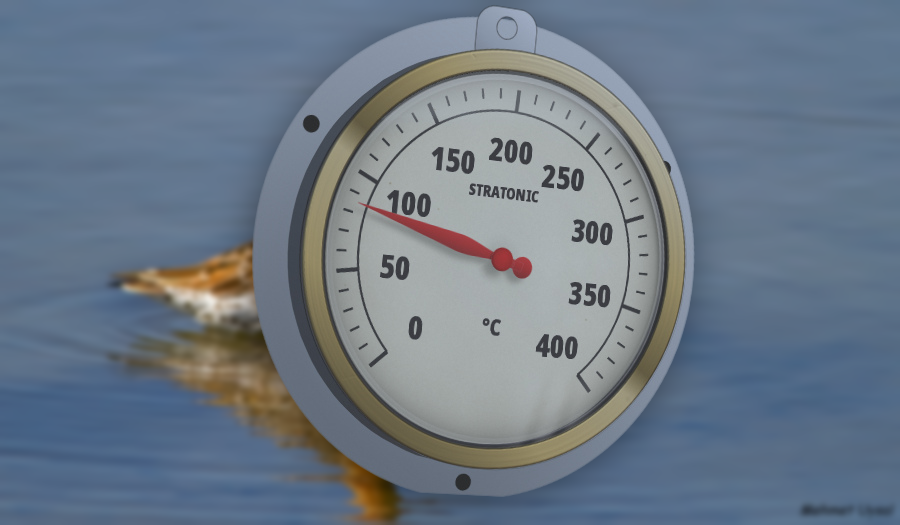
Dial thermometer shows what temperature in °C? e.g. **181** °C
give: **85** °C
